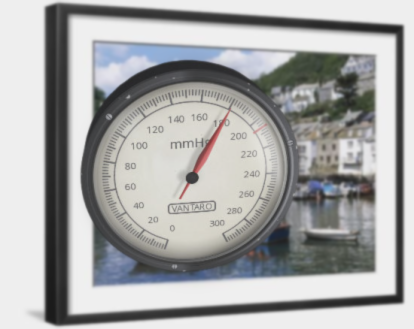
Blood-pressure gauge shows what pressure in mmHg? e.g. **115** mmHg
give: **180** mmHg
